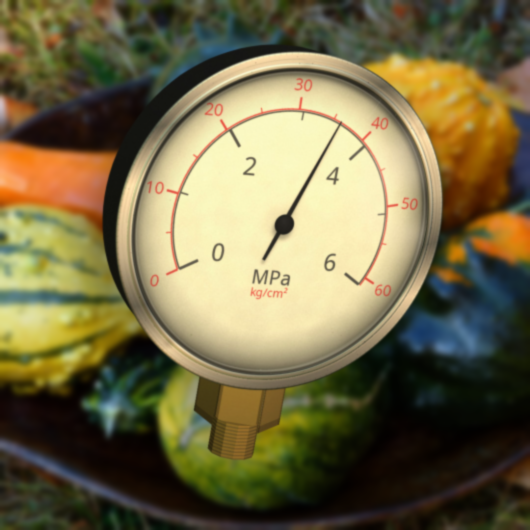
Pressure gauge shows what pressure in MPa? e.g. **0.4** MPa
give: **3.5** MPa
